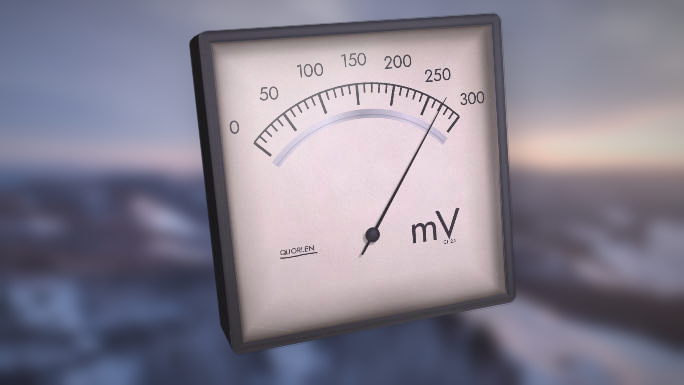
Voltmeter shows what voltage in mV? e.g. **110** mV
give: **270** mV
